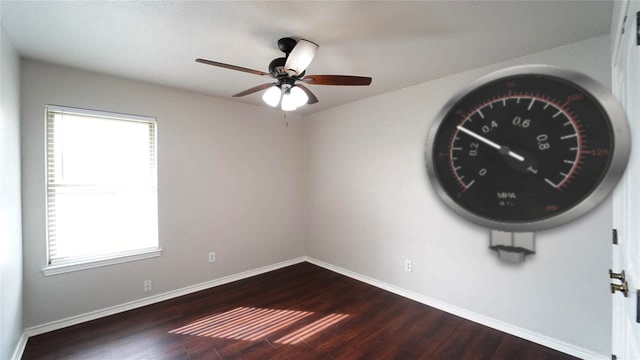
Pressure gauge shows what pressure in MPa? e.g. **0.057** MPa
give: **0.3** MPa
